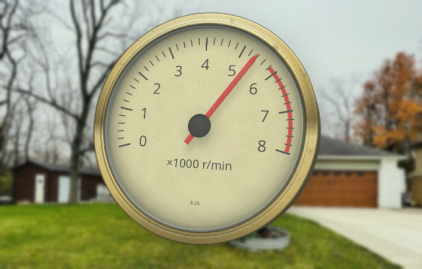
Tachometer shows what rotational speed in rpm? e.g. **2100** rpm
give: **5400** rpm
